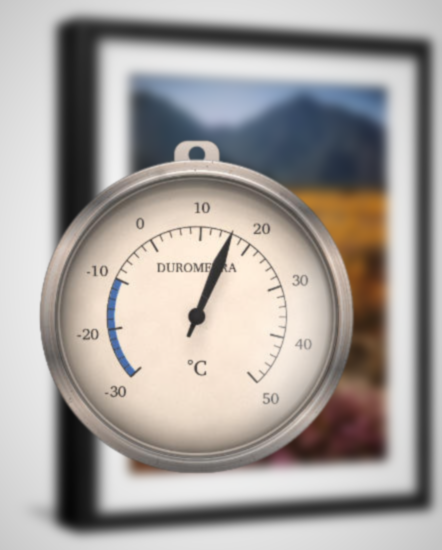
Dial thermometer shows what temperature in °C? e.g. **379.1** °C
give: **16** °C
